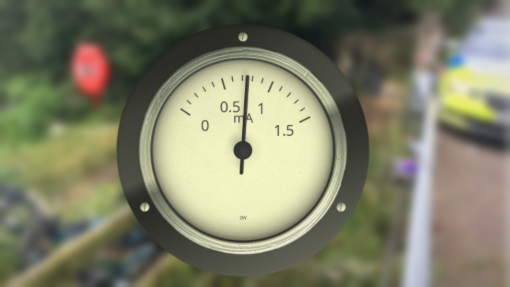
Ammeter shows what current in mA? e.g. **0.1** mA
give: **0.75** mA
